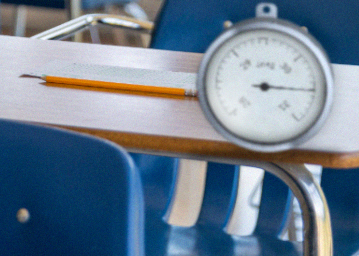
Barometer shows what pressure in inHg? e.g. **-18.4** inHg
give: **30.5** inHg
